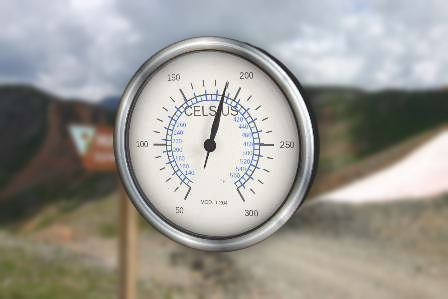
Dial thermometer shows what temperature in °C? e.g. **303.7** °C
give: **190** °C
